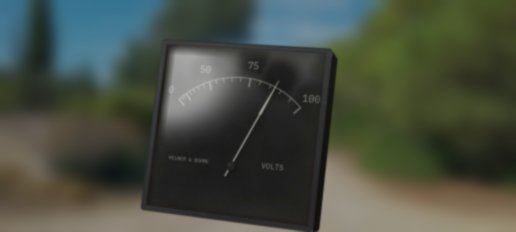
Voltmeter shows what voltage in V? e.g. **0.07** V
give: **87.5** V
